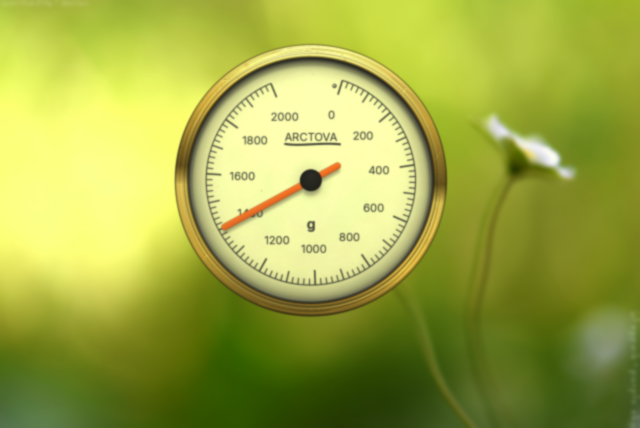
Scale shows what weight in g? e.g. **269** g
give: **1400** g
